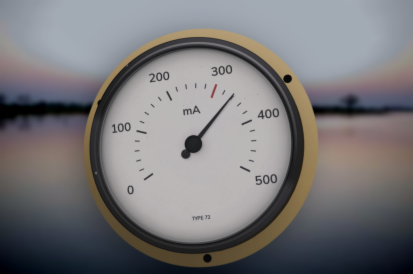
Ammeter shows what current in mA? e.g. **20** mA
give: **340** mA
